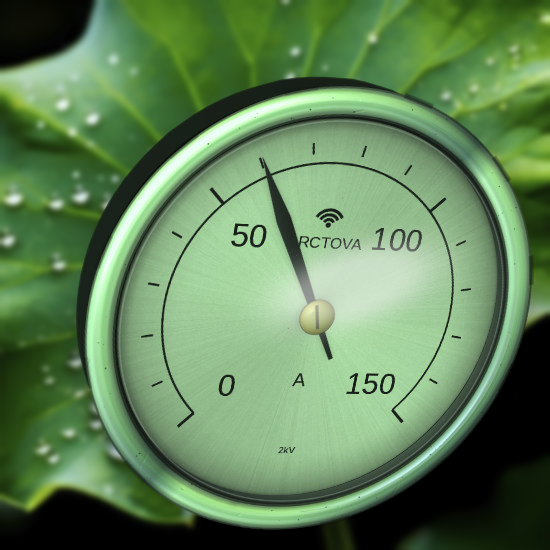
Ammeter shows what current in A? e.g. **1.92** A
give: **60** A
